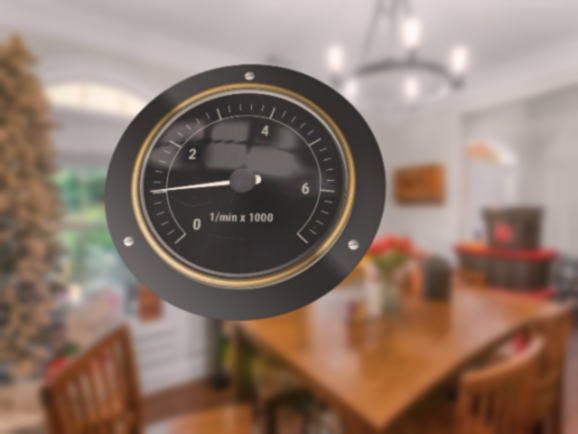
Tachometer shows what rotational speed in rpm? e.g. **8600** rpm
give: **1000** rpm
